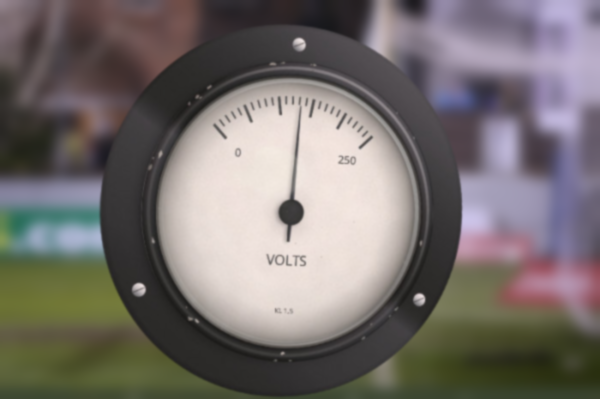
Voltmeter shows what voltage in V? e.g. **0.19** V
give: **130** V
